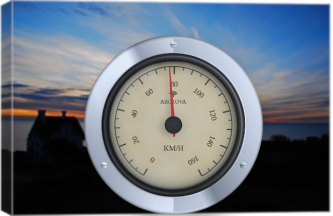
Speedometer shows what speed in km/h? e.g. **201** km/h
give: **77.5** km/h
